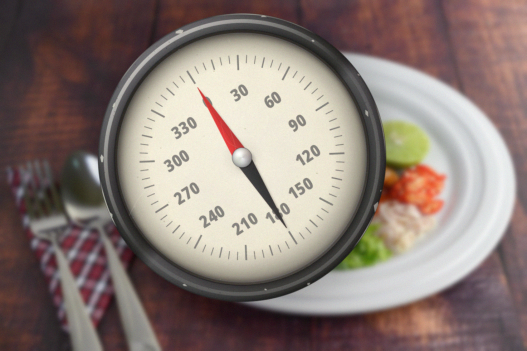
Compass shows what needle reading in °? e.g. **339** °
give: **0** °
